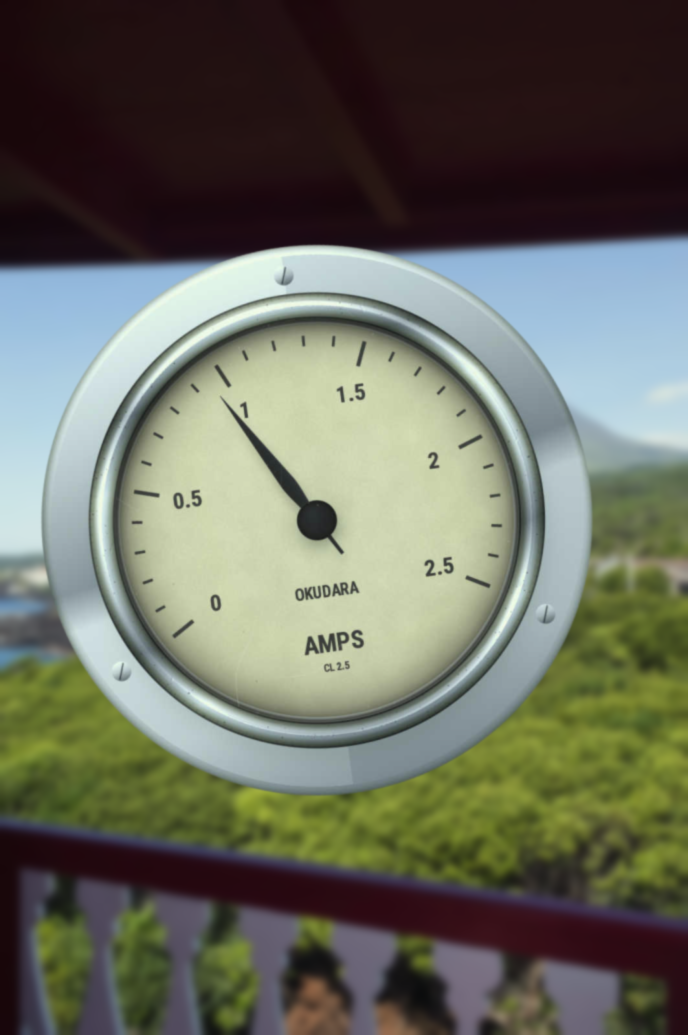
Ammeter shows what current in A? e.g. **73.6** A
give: **0.95** A
